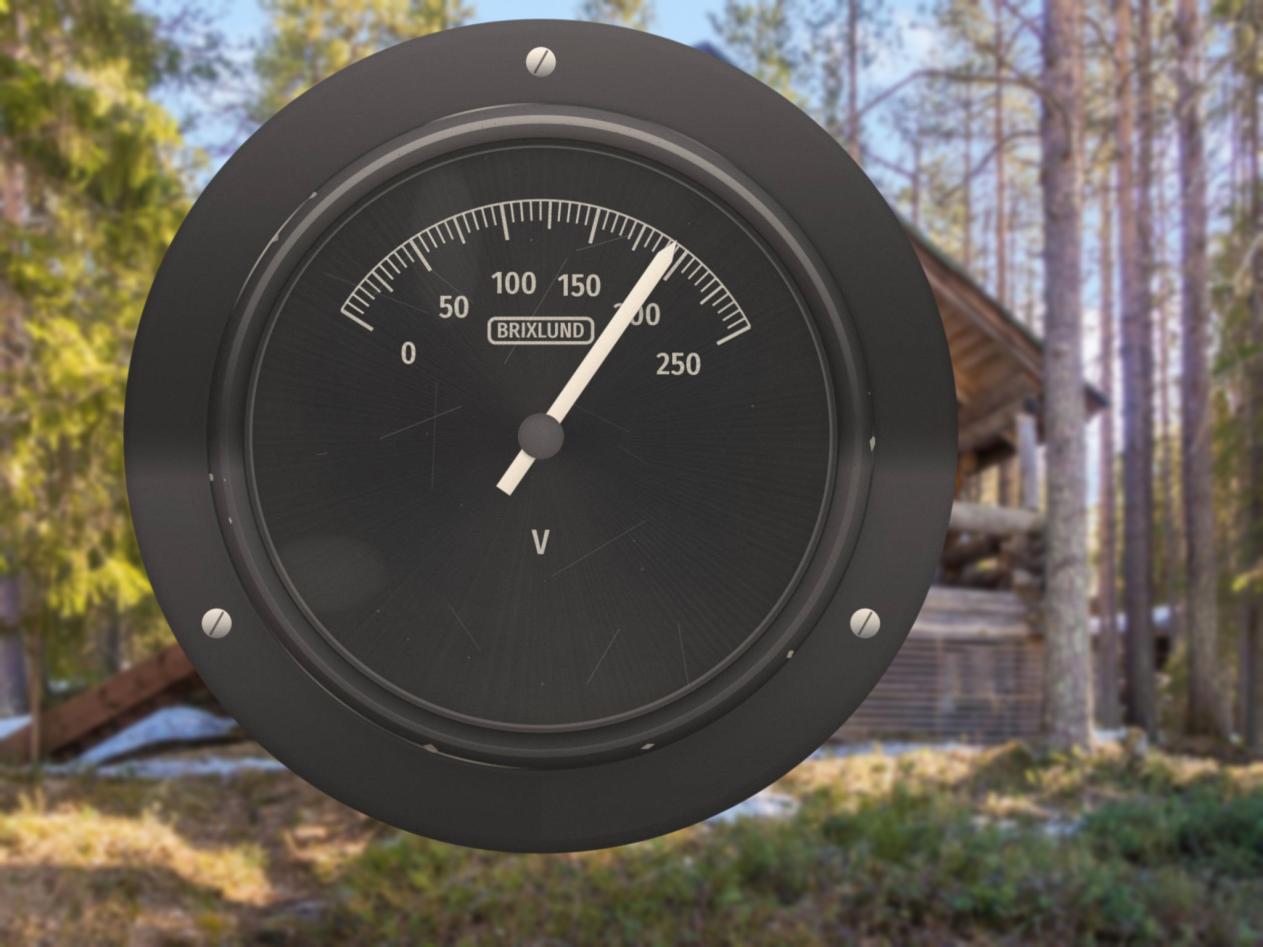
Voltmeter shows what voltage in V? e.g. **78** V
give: **192.5** V
